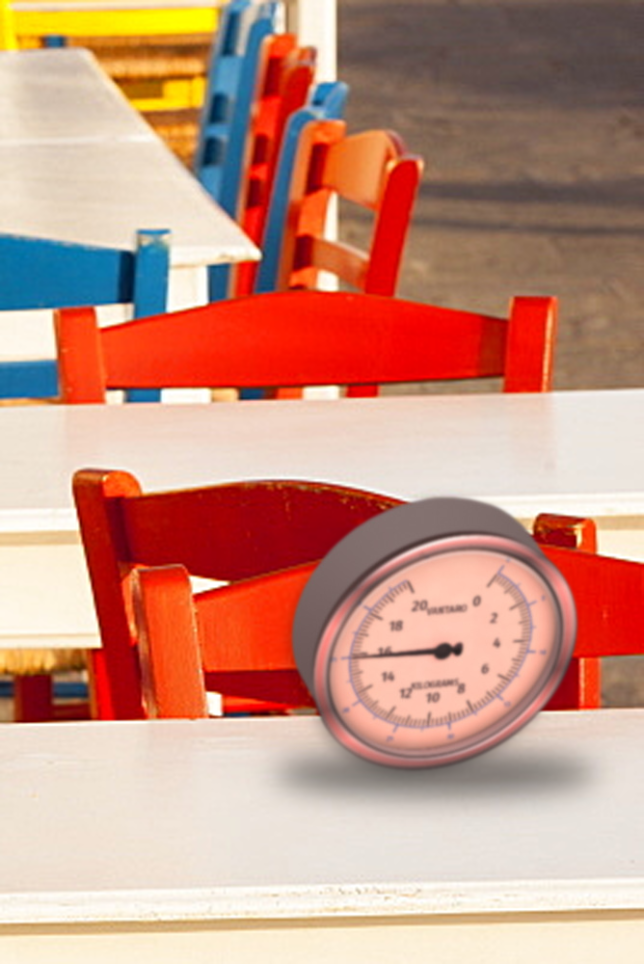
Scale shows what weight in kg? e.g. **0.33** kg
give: **16** kg
